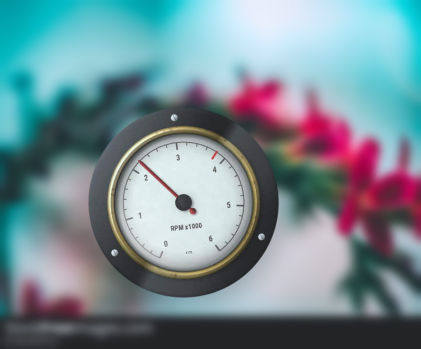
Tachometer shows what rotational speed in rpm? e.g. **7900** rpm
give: **2200** rpm
